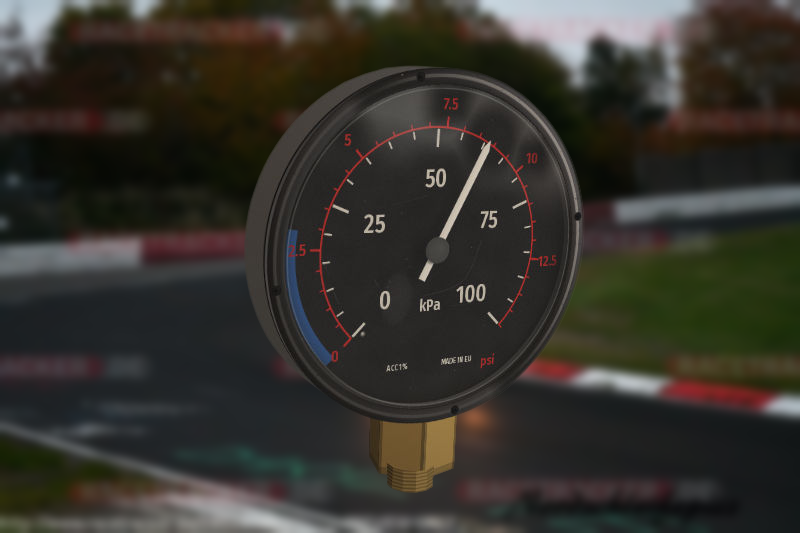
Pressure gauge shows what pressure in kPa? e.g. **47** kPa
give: **60** kPa
